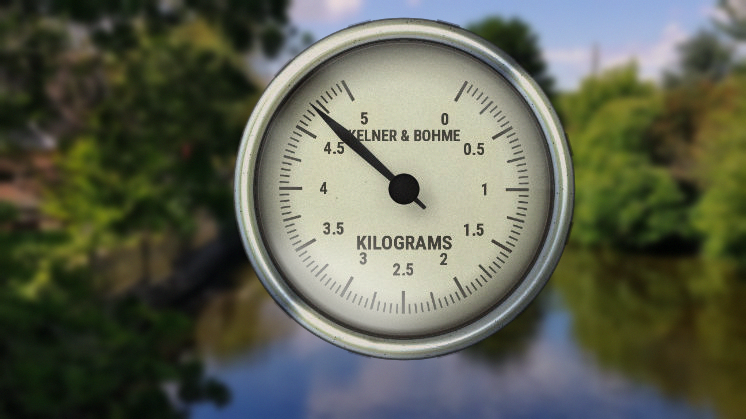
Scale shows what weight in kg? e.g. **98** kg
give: **4.7** kg
